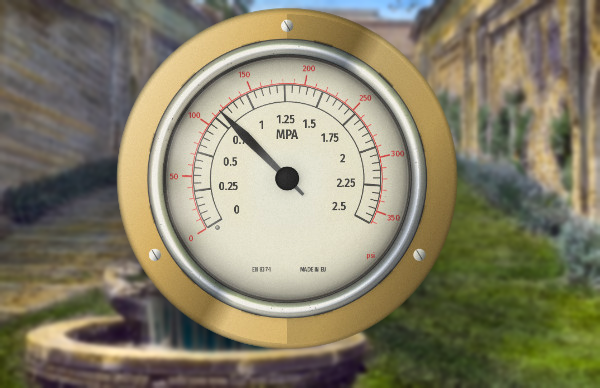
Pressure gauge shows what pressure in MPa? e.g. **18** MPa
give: **0.8** MPa
